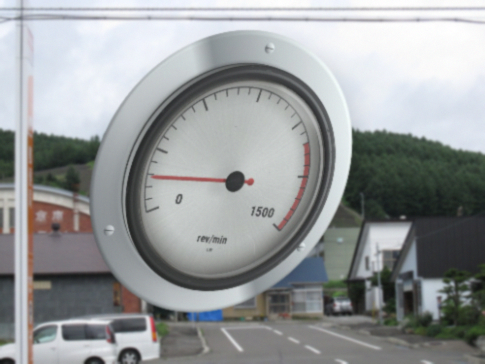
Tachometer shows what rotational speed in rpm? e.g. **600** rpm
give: **150** rpm
